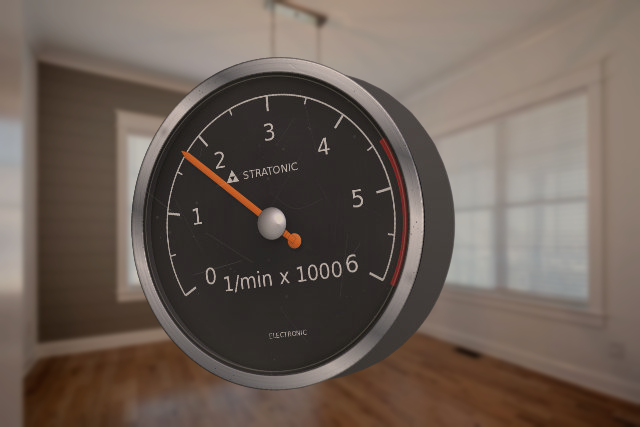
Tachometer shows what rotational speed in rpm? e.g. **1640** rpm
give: **1750** rpm
